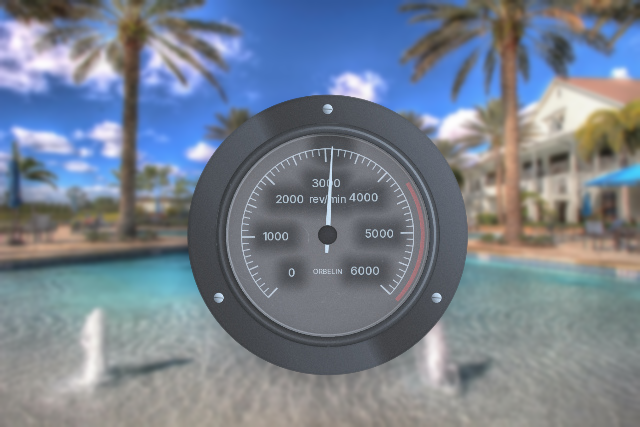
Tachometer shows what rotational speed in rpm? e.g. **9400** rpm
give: **3100** rpm
